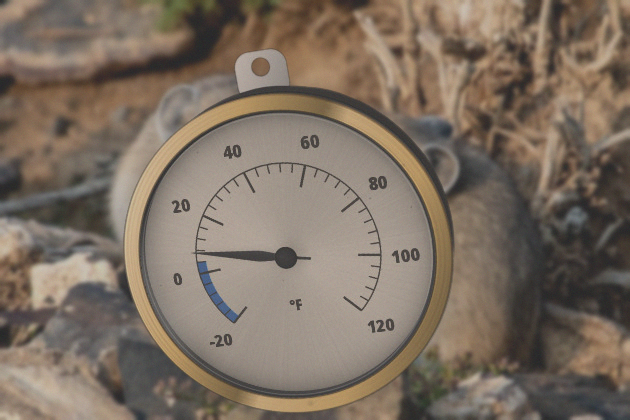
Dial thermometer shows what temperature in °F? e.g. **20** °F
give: **8** °F
